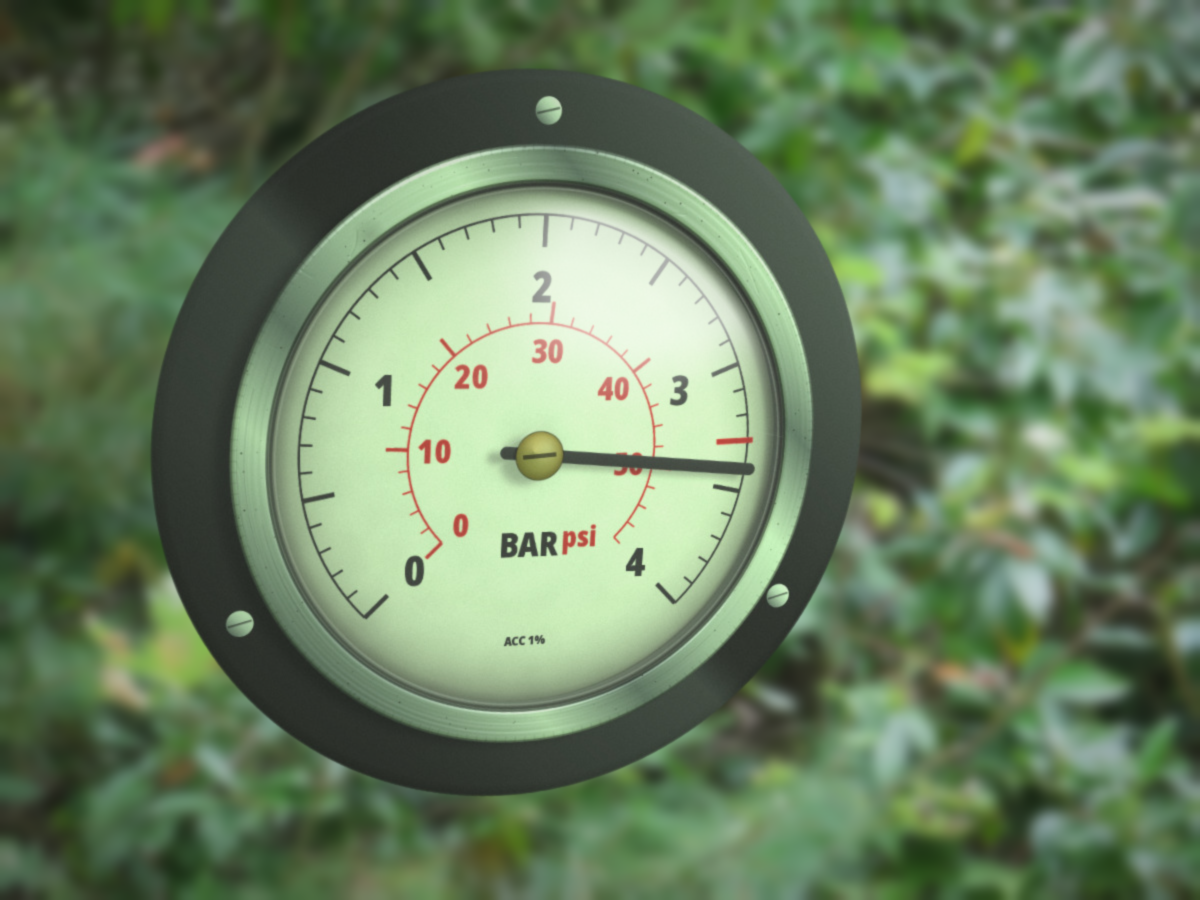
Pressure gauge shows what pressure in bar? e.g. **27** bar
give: **3.4** bar
